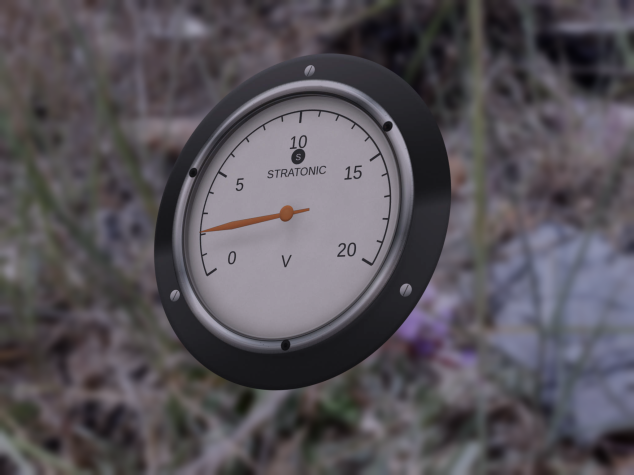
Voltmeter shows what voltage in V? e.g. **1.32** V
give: **2** V
